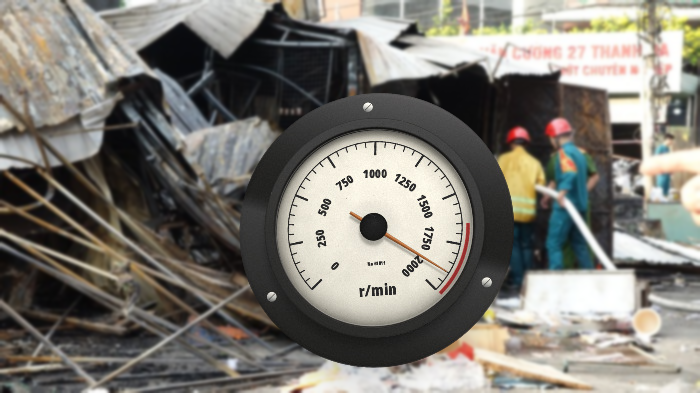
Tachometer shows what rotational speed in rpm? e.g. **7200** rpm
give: **1900** rpm
